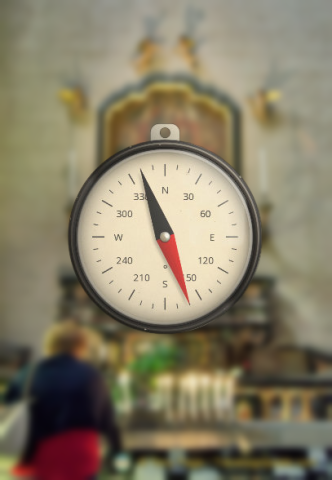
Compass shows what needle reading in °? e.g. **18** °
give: **160** °
